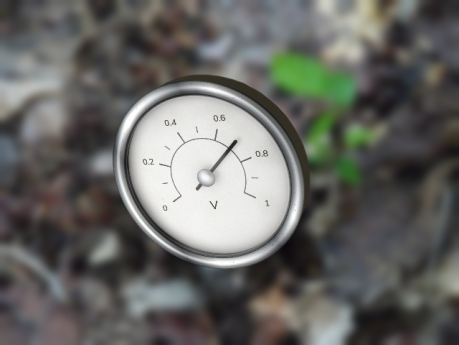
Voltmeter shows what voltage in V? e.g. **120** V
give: **0.7** V
